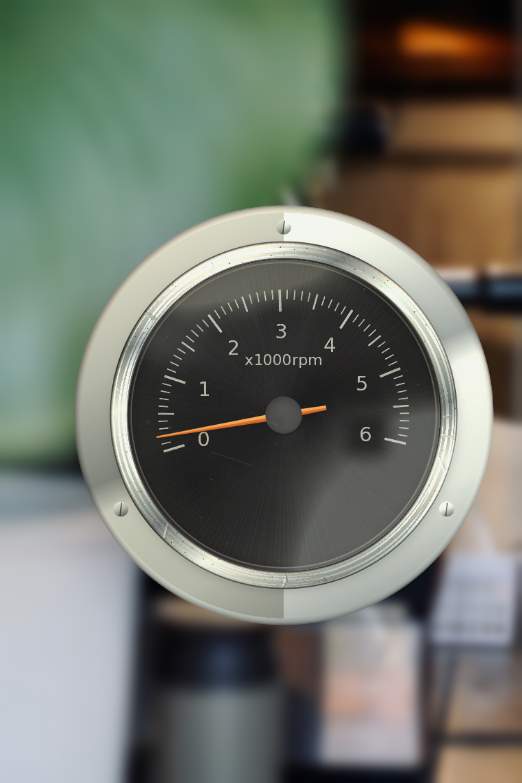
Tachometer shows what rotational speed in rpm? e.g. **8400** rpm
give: **200** rpm
